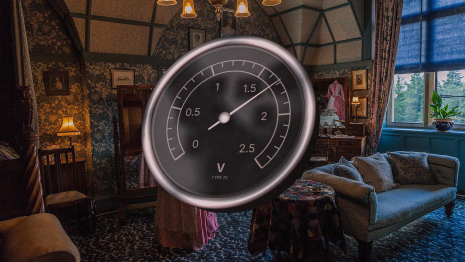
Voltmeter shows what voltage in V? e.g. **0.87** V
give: **1.7** V
